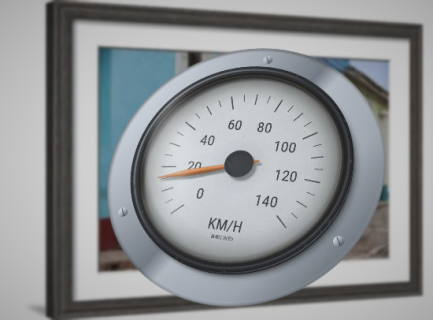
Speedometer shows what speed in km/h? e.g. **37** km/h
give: **15** km/h
